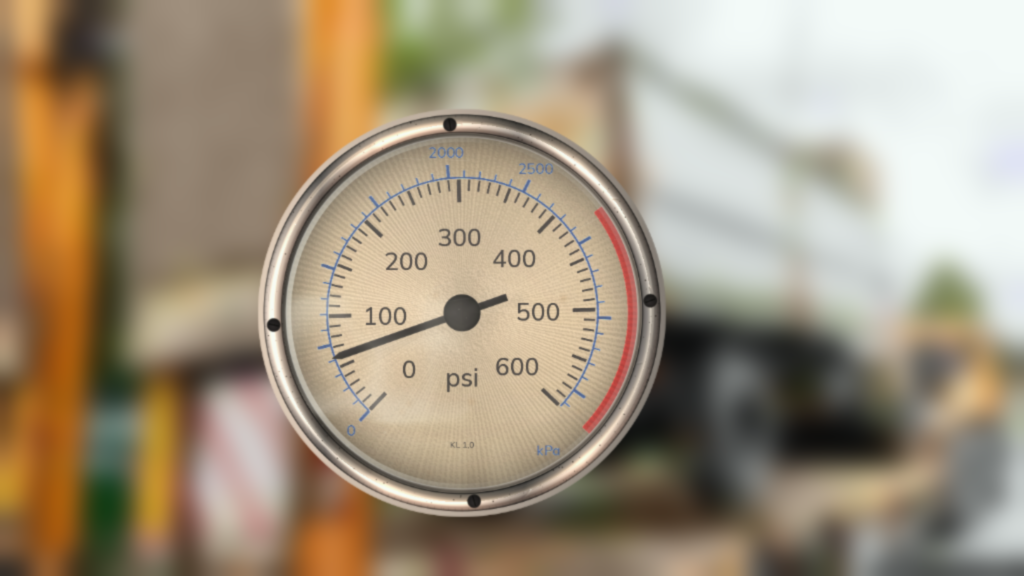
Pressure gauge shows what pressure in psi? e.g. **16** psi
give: **60** psi
